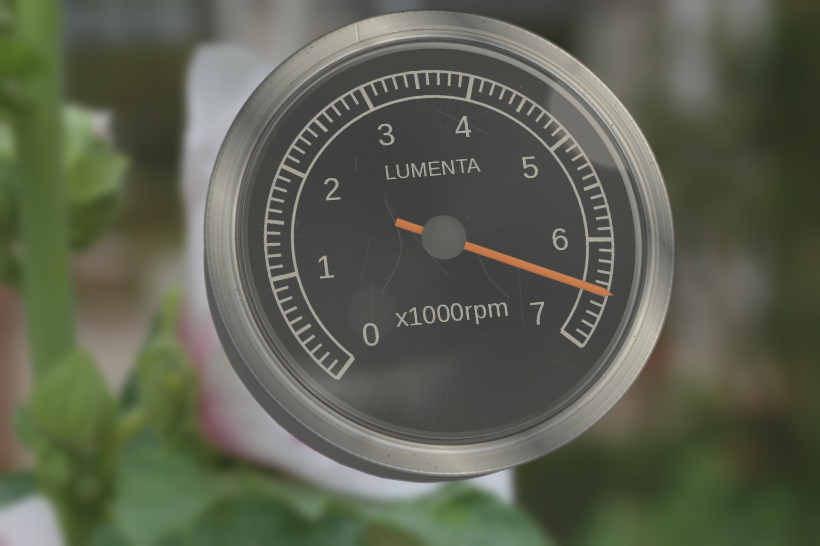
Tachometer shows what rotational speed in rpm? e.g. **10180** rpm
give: **6500** rpm
